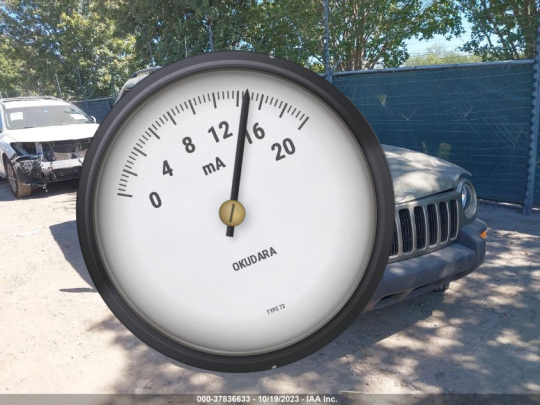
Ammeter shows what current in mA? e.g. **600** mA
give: **14.8** mA
